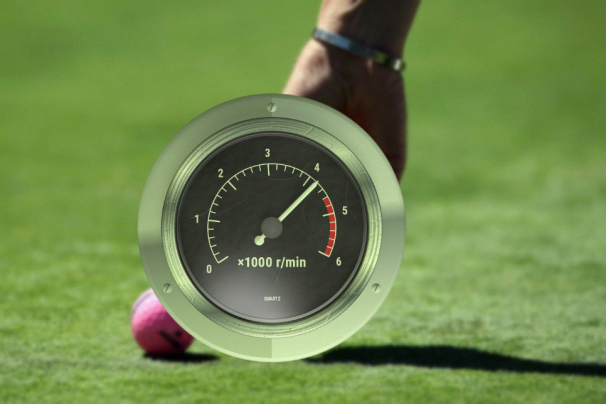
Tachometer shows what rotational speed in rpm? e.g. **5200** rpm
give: **4200** rpm
